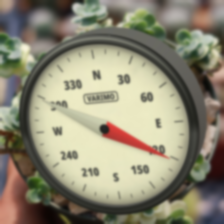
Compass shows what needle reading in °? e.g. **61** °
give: **120** °
